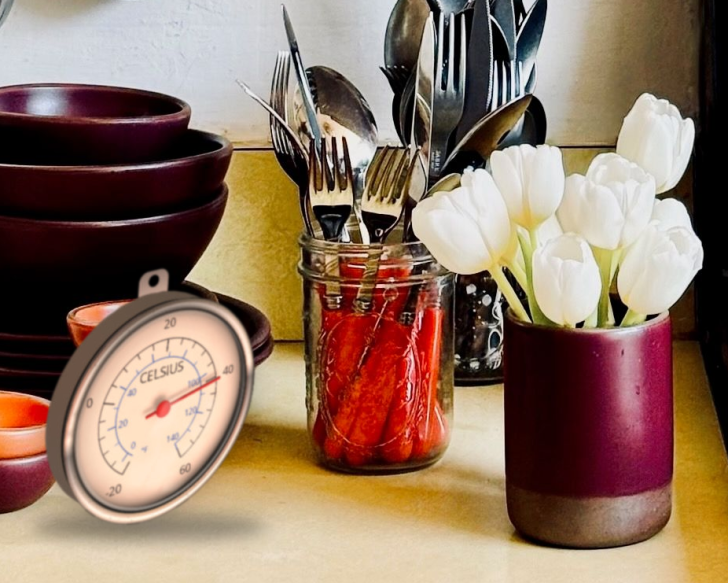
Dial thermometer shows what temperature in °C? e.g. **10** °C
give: **40** °C
